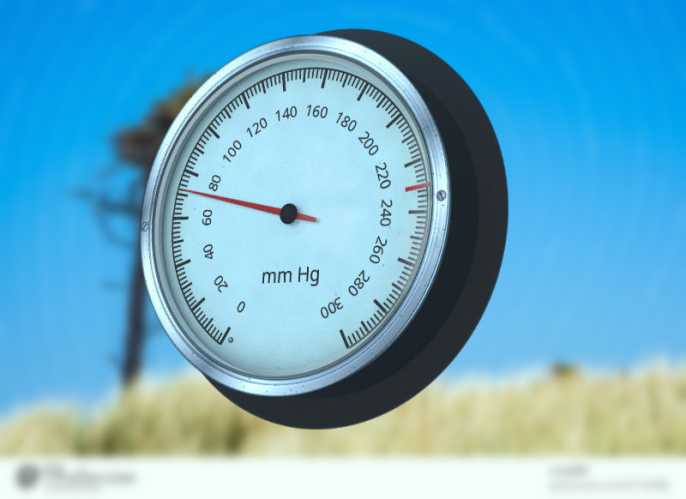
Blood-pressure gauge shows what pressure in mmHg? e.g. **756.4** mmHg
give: **72** mmHg
